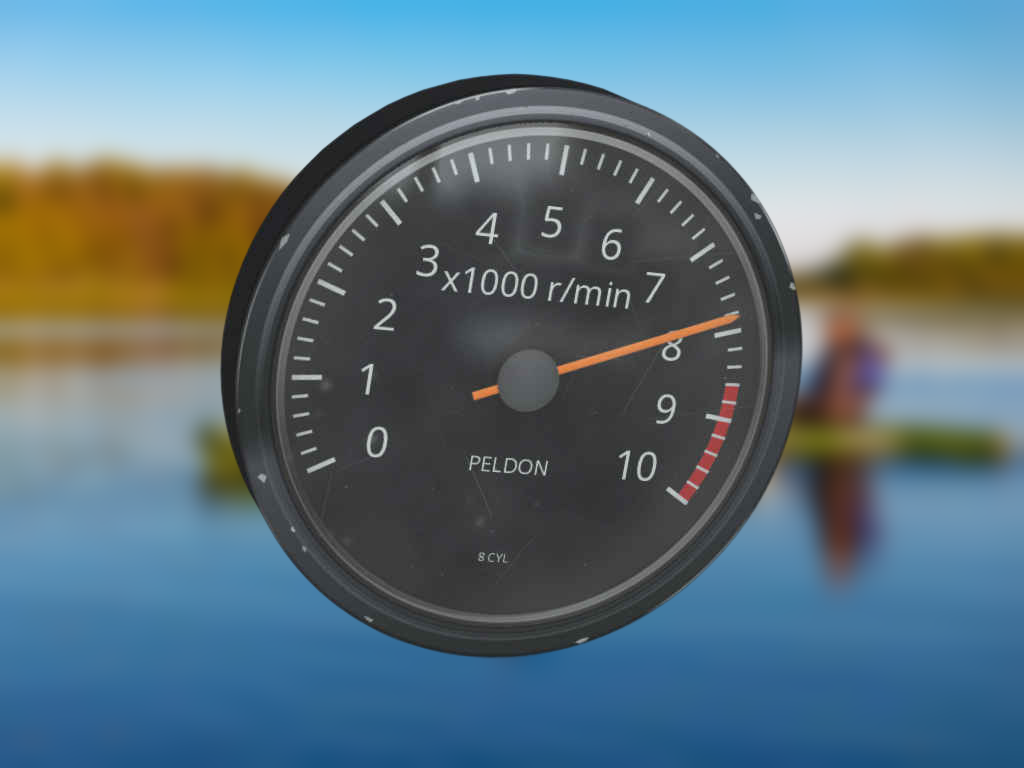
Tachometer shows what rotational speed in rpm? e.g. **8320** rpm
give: **7800** rpm
